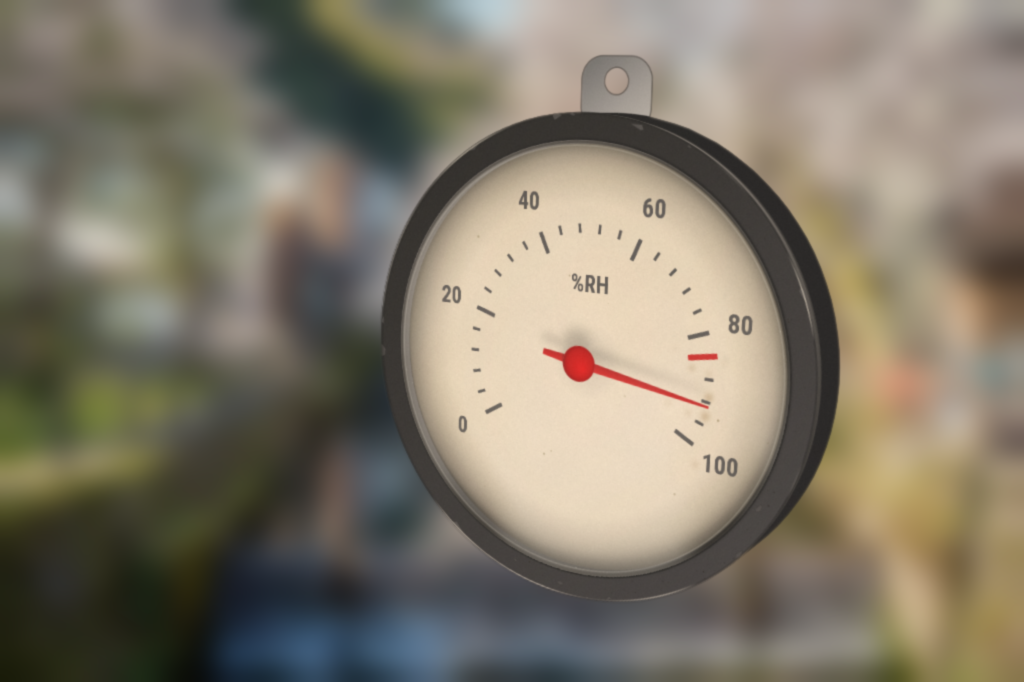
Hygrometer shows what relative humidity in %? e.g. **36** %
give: **92** %
